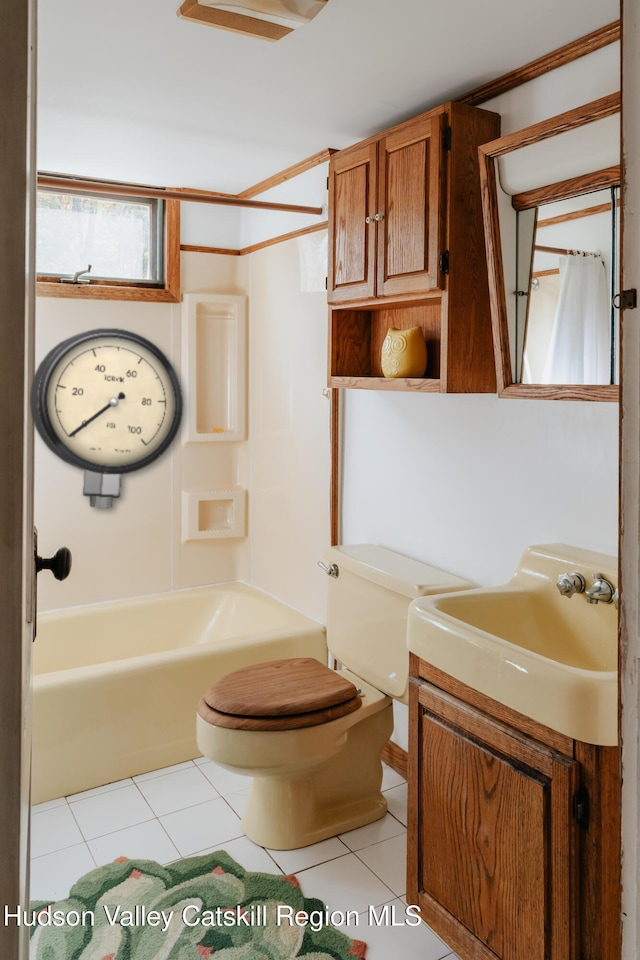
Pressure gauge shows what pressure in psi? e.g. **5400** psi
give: **0** psi
